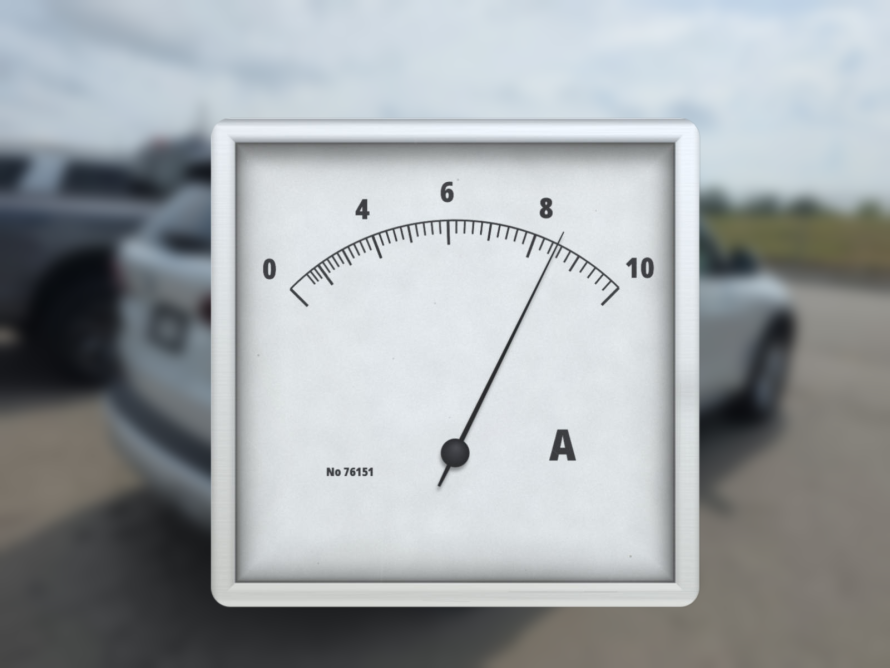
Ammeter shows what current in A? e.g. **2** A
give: **8.5** A
